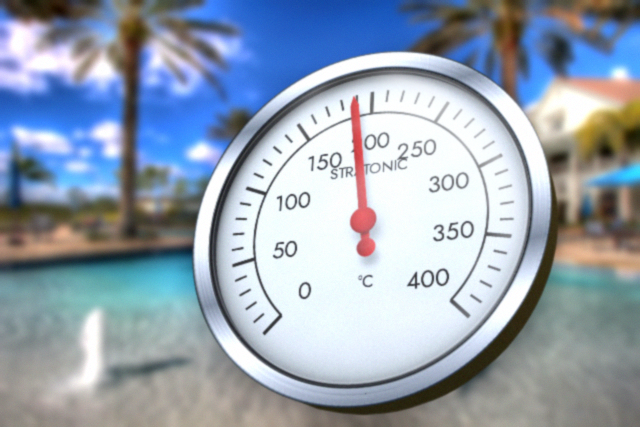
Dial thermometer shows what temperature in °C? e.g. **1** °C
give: **190** °C
